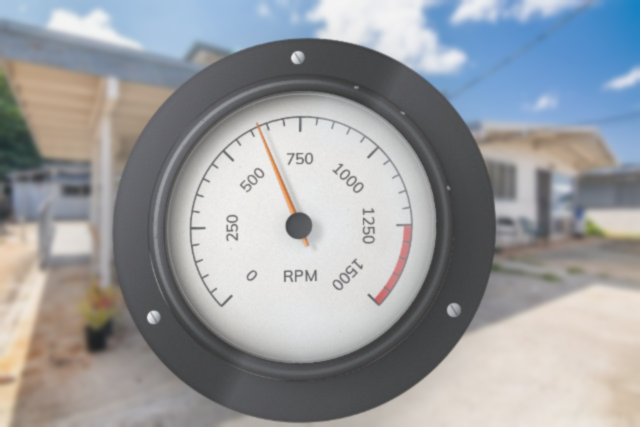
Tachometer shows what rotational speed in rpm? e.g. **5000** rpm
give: **625** rpm
